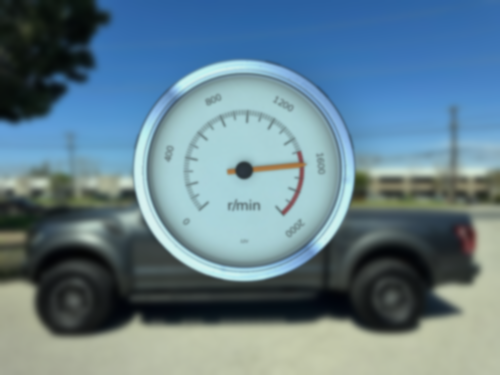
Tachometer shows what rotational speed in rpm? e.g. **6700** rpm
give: **1600** rpm
